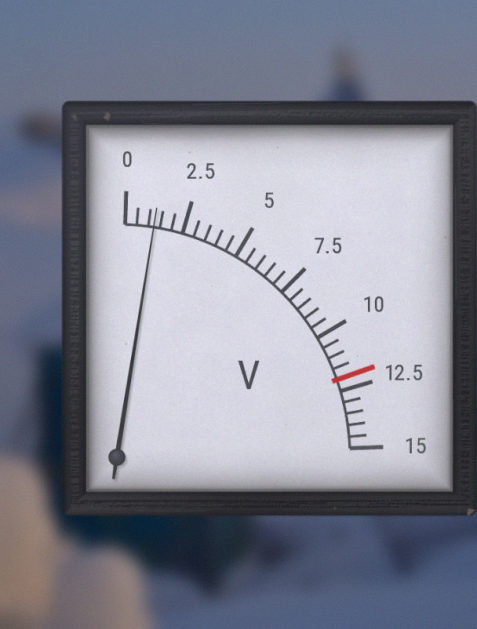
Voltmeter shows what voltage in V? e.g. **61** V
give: **1.25** V
